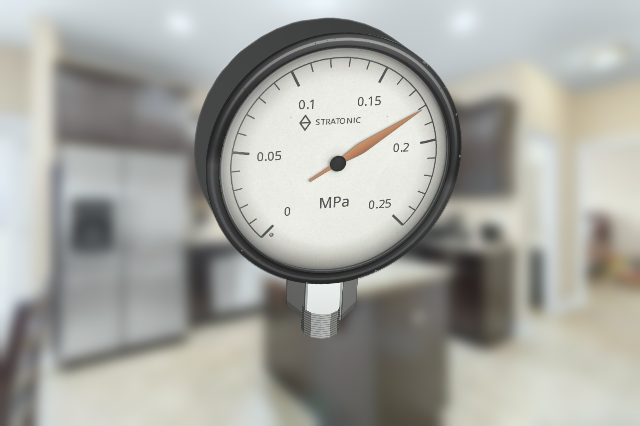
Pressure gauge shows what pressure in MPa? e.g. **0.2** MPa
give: **0.18** MPa
